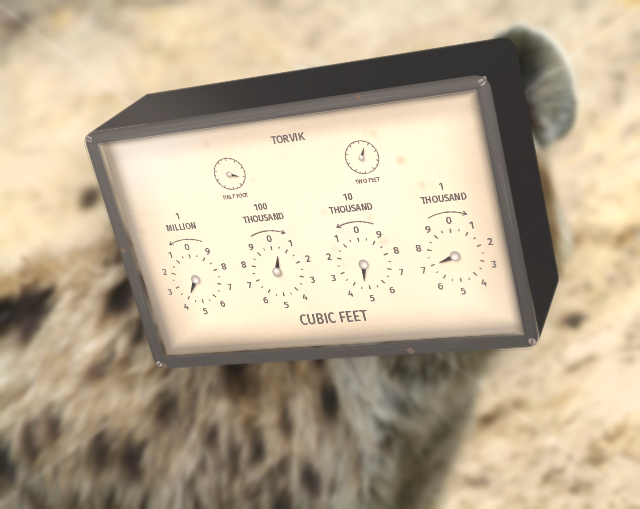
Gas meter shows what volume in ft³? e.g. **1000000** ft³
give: **404700** ft³
